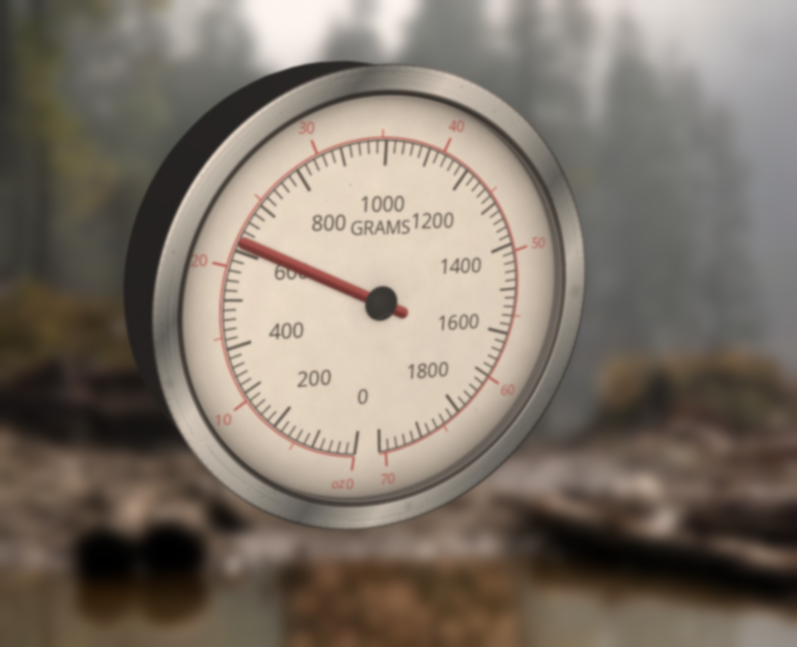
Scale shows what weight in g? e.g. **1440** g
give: **620** g
